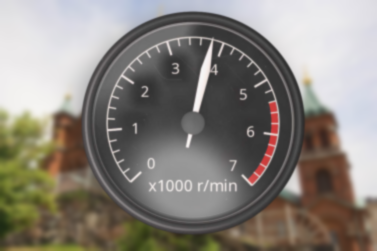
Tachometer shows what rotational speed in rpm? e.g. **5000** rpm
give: **3800** rpm
